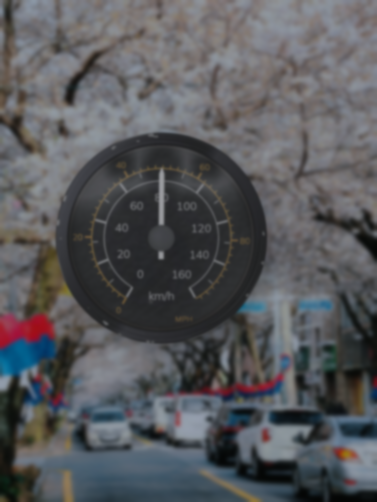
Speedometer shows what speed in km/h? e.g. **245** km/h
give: **80** km/h
